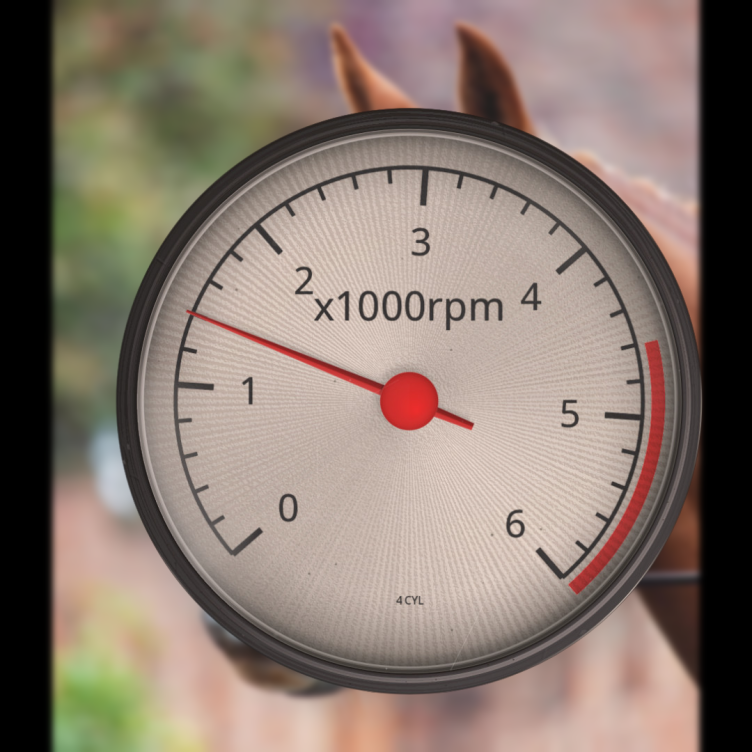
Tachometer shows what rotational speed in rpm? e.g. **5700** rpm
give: **1400** rpm
